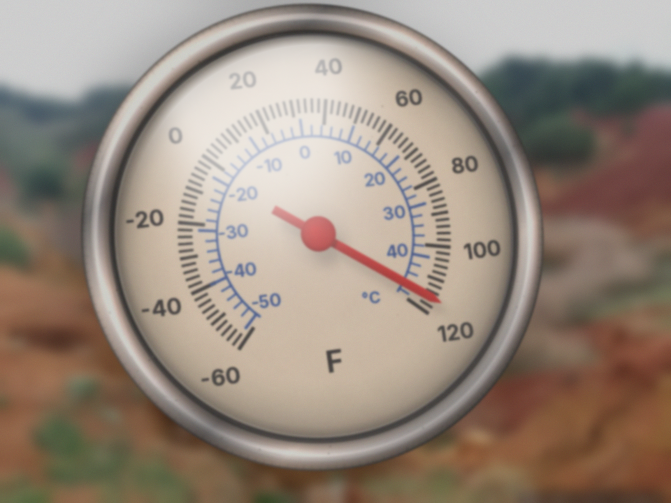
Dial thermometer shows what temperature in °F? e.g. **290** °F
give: **116** °F
